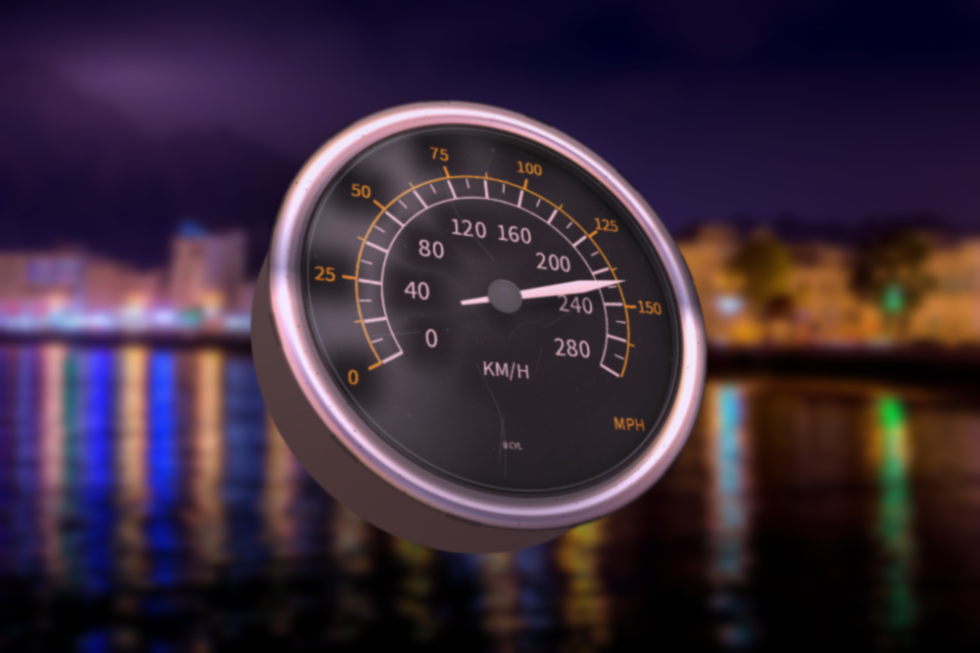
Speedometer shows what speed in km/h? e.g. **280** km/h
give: **230** km/h
